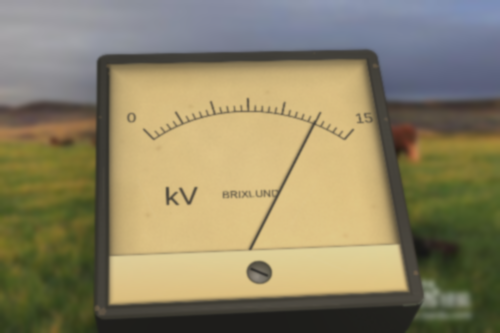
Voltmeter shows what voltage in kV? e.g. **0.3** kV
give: **12.5** kV
